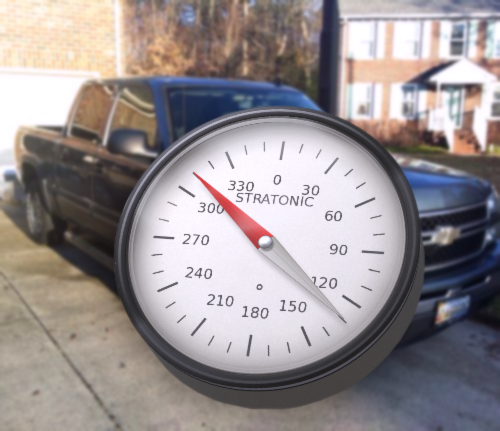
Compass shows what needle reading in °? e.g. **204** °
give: **310** °
